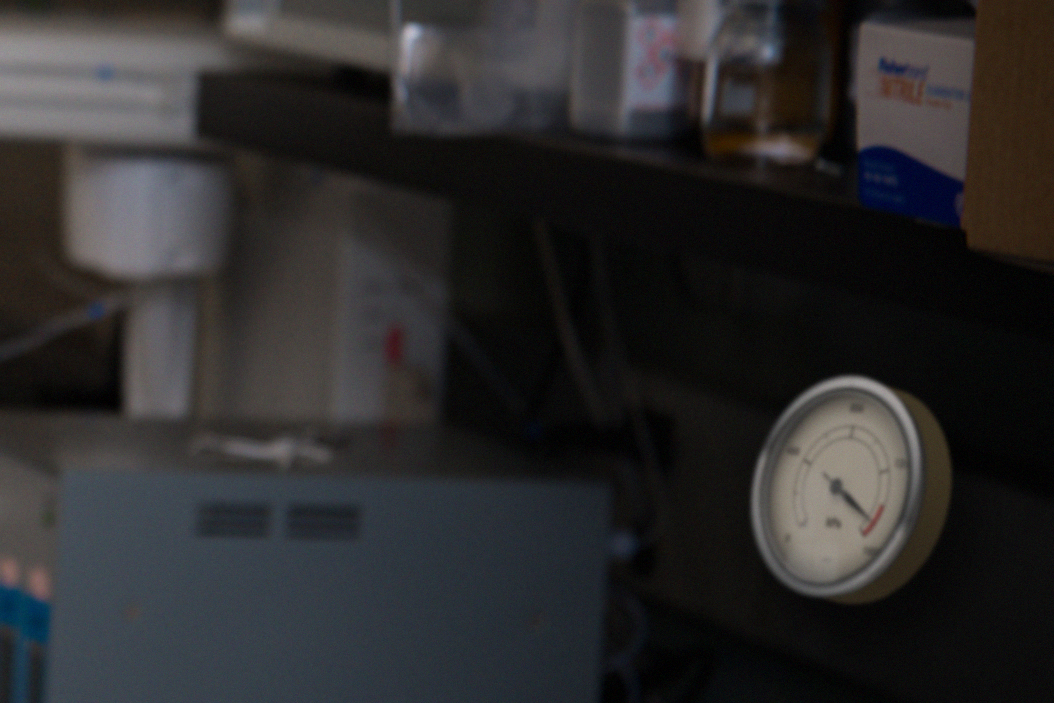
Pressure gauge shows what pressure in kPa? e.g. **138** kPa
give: **1500** kPa
